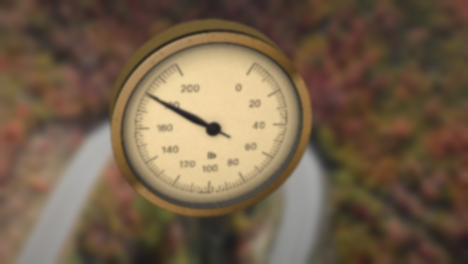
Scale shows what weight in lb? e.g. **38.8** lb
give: **180** lb
